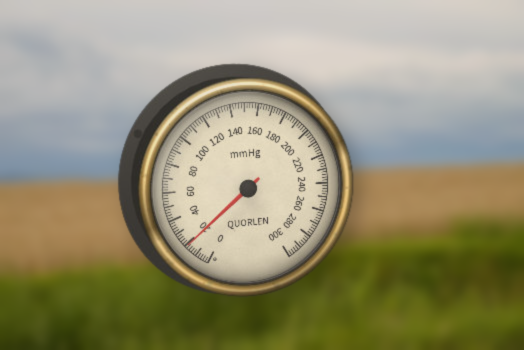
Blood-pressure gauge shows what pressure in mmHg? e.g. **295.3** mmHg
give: **20** mmHg
